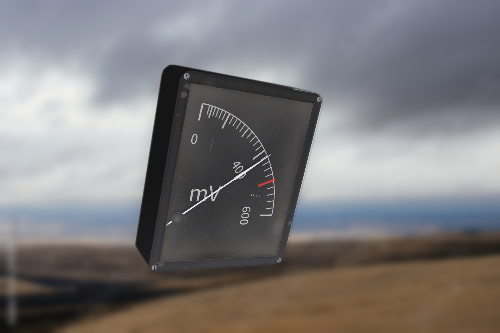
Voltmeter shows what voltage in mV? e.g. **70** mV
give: **420** mV
